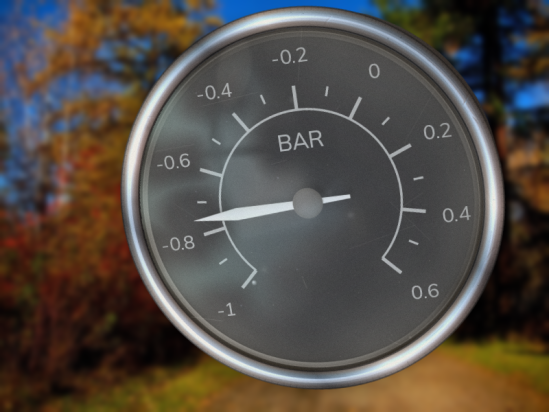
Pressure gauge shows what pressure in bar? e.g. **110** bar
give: **-0.75** bar
